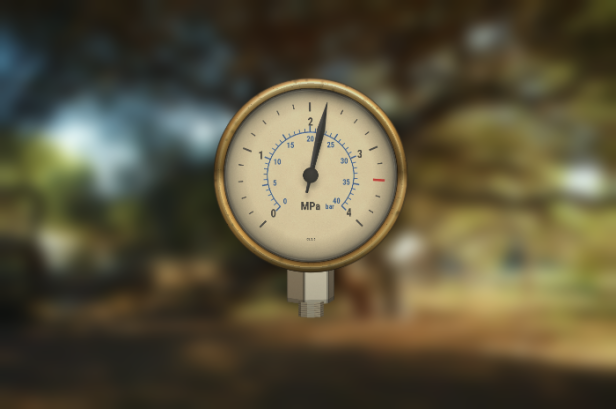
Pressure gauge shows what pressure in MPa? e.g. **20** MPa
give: **2.2** MPa
